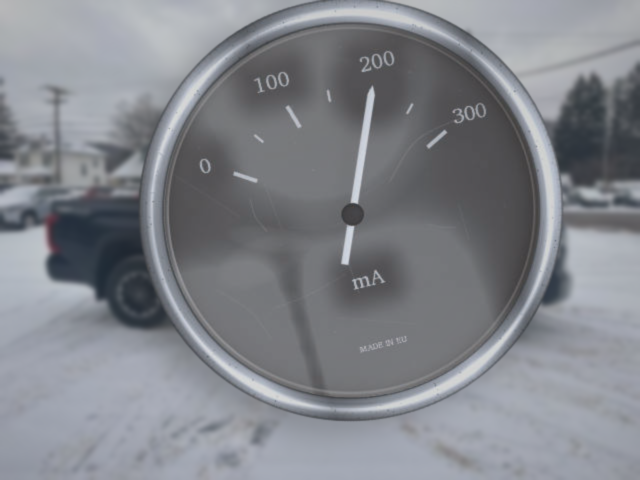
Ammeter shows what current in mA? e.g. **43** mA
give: **200** mA
